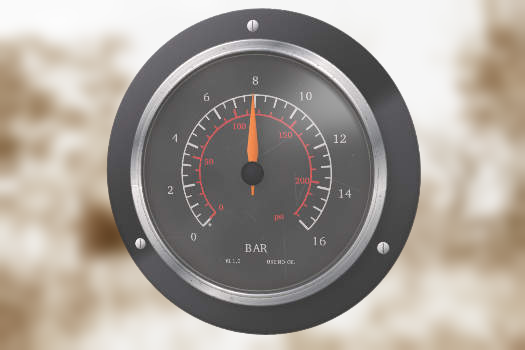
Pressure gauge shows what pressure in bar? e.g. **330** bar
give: **8** bar
